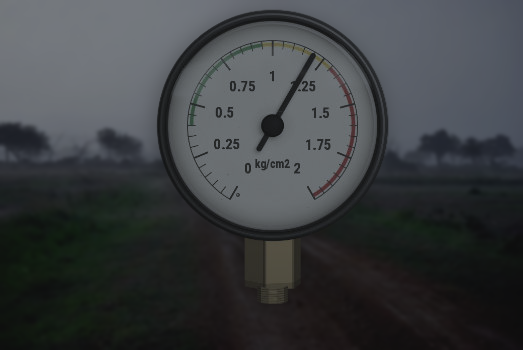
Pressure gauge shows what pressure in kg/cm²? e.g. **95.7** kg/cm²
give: **1.2** kg/cm²
